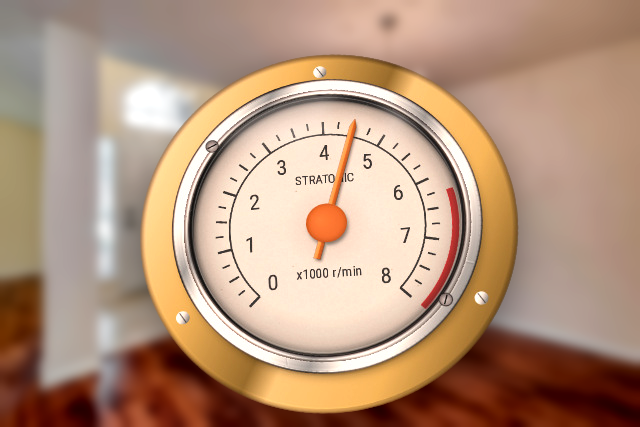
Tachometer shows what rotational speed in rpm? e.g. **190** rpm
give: **4500** rpm
